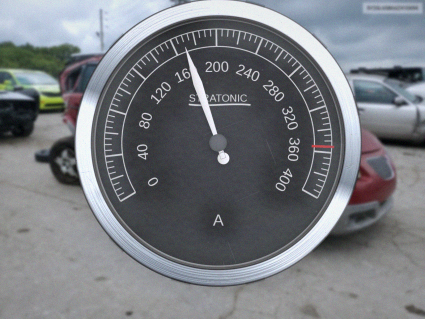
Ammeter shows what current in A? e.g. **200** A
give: **170** A
